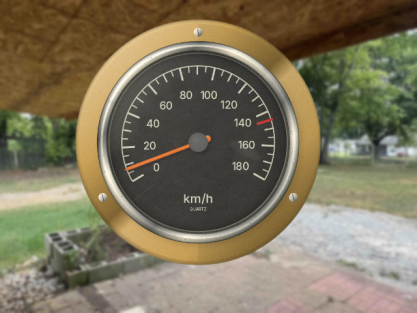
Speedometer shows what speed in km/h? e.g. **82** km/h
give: **7.5** km/h
